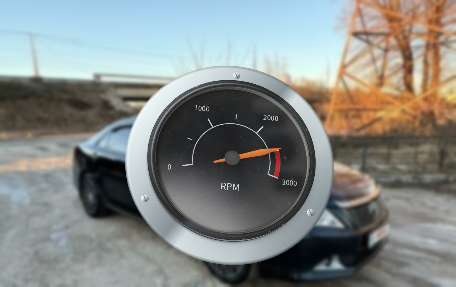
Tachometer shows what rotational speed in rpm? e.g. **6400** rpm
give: **2500** rpm
